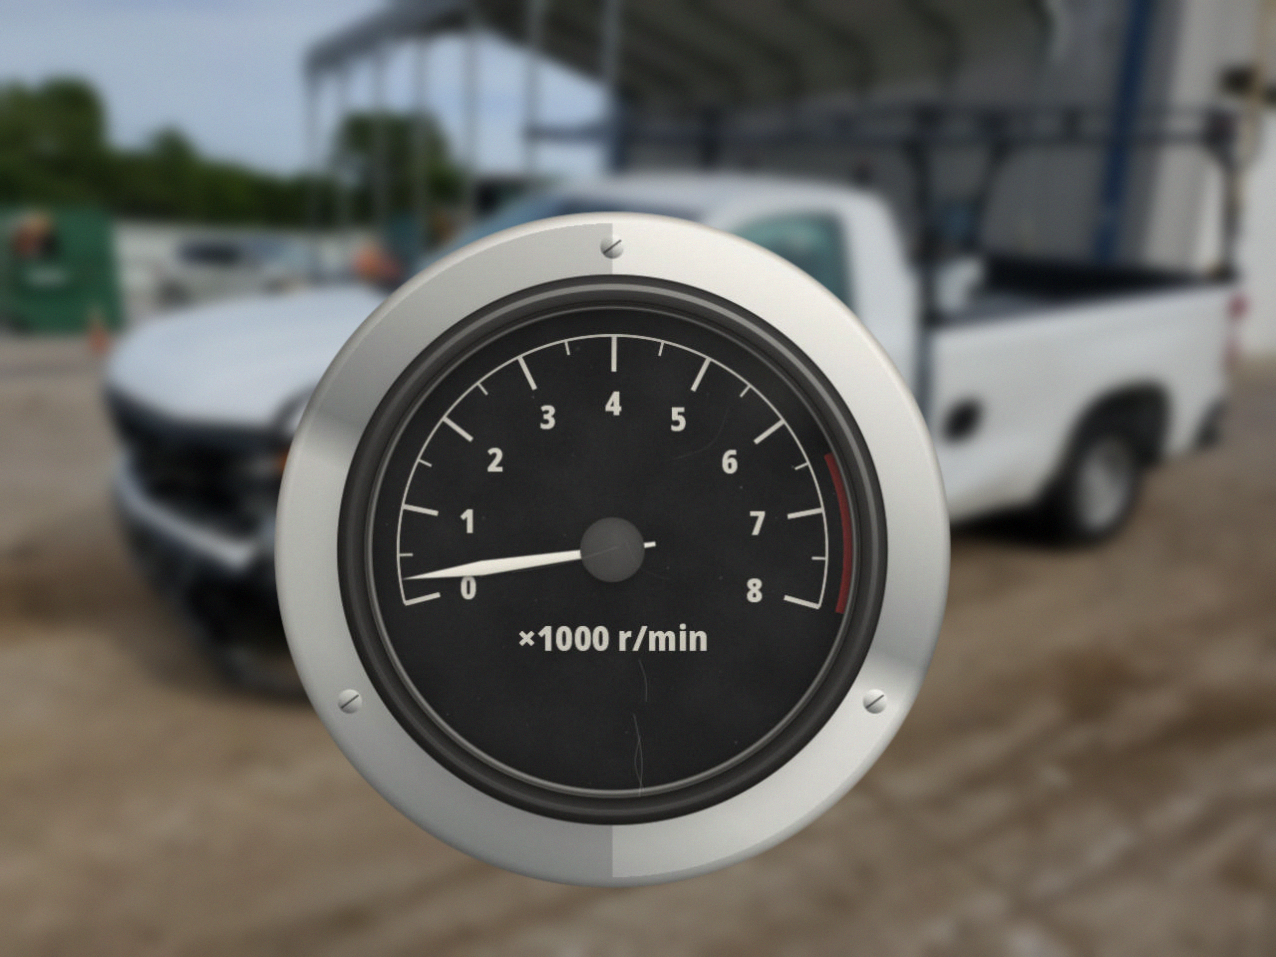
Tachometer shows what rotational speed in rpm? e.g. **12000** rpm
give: **250** rpm
